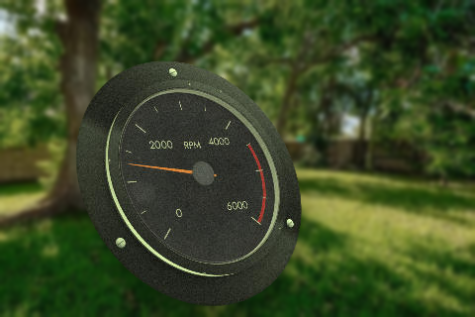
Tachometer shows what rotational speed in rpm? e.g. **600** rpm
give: **1250** rpm
